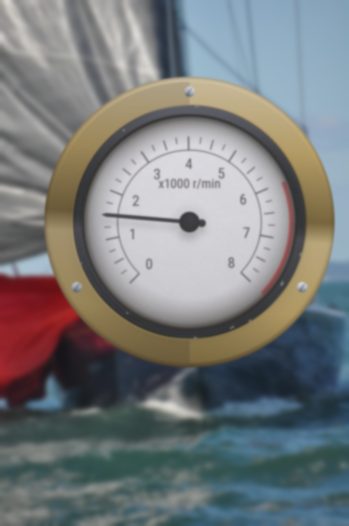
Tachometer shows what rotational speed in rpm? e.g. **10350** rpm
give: **1500** rpm
